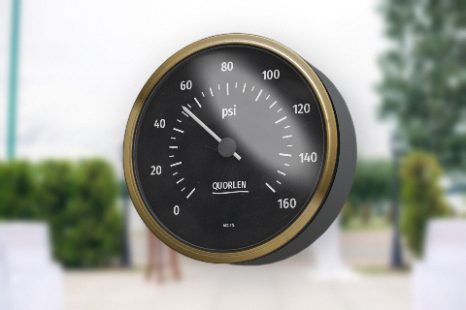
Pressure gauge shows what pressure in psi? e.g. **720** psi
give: **52.5** psi
